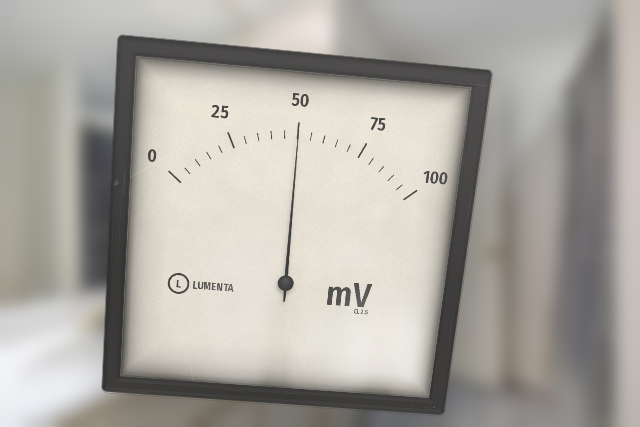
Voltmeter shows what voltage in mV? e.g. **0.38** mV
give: **50** mV
